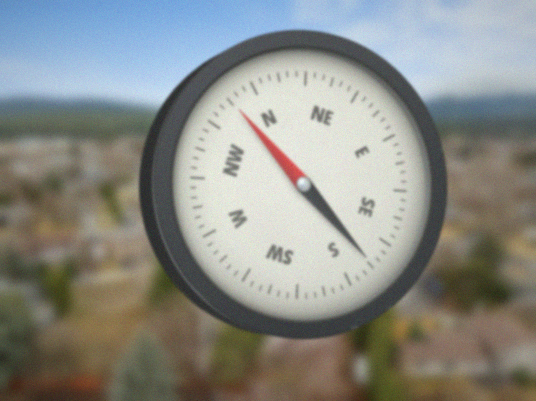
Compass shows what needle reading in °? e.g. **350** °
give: **345** °
